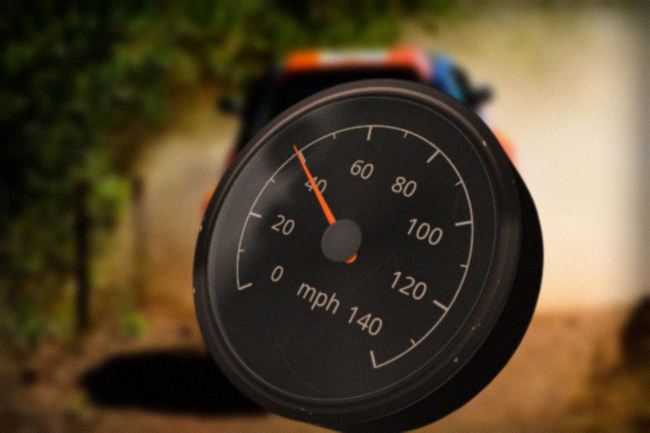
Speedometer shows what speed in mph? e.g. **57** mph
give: **40** mph
